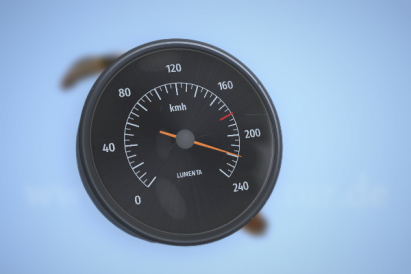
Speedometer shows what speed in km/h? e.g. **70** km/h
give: **220** km/h
